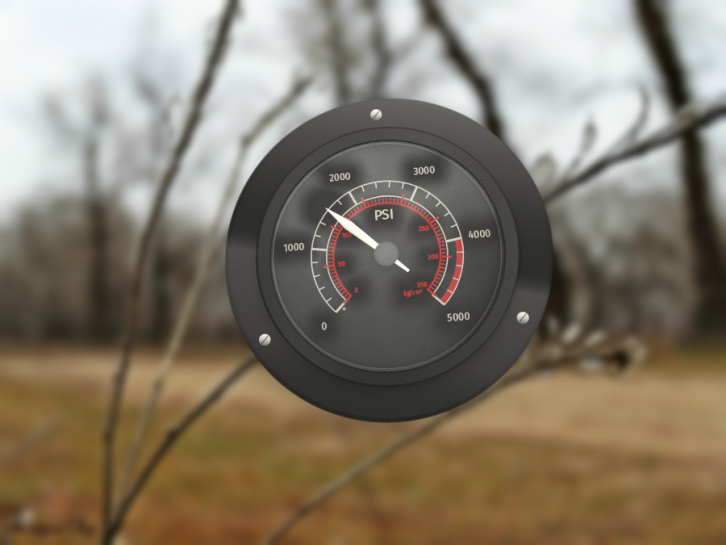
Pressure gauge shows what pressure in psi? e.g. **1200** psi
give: **1600** psi
